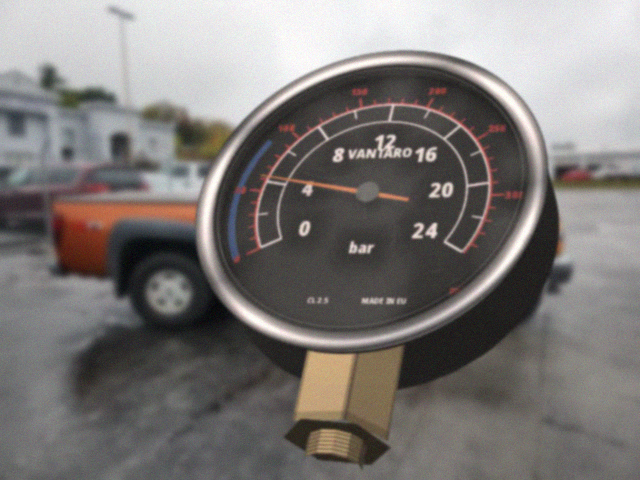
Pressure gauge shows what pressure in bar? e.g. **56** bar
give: **4** bar
